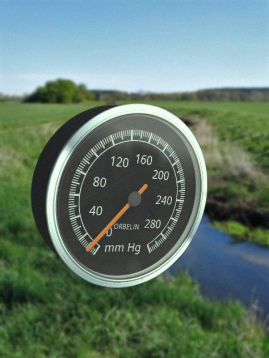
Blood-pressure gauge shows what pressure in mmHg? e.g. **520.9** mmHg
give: **10** mmHg
